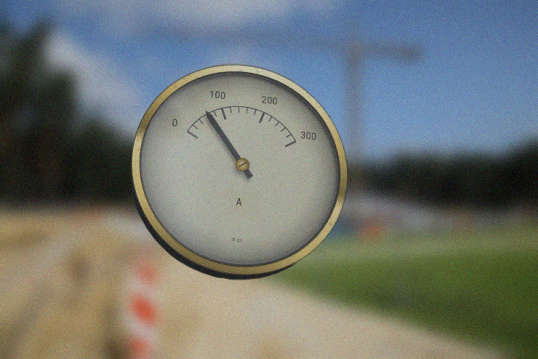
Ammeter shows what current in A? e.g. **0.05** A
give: **60** A
